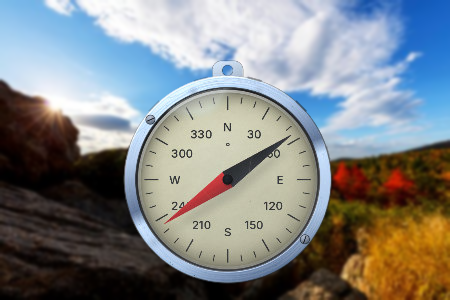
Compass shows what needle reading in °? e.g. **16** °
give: **235** °
